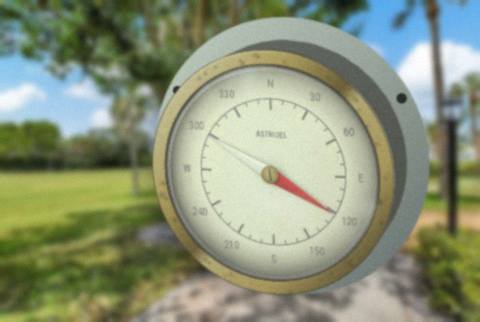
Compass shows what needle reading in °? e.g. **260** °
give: **120** °
